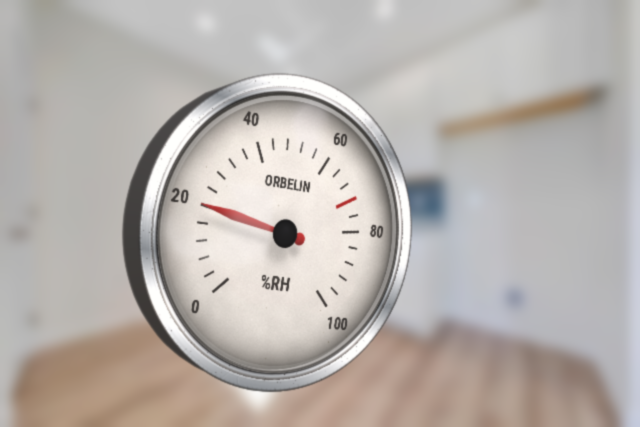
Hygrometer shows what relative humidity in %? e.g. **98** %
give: **20** %
